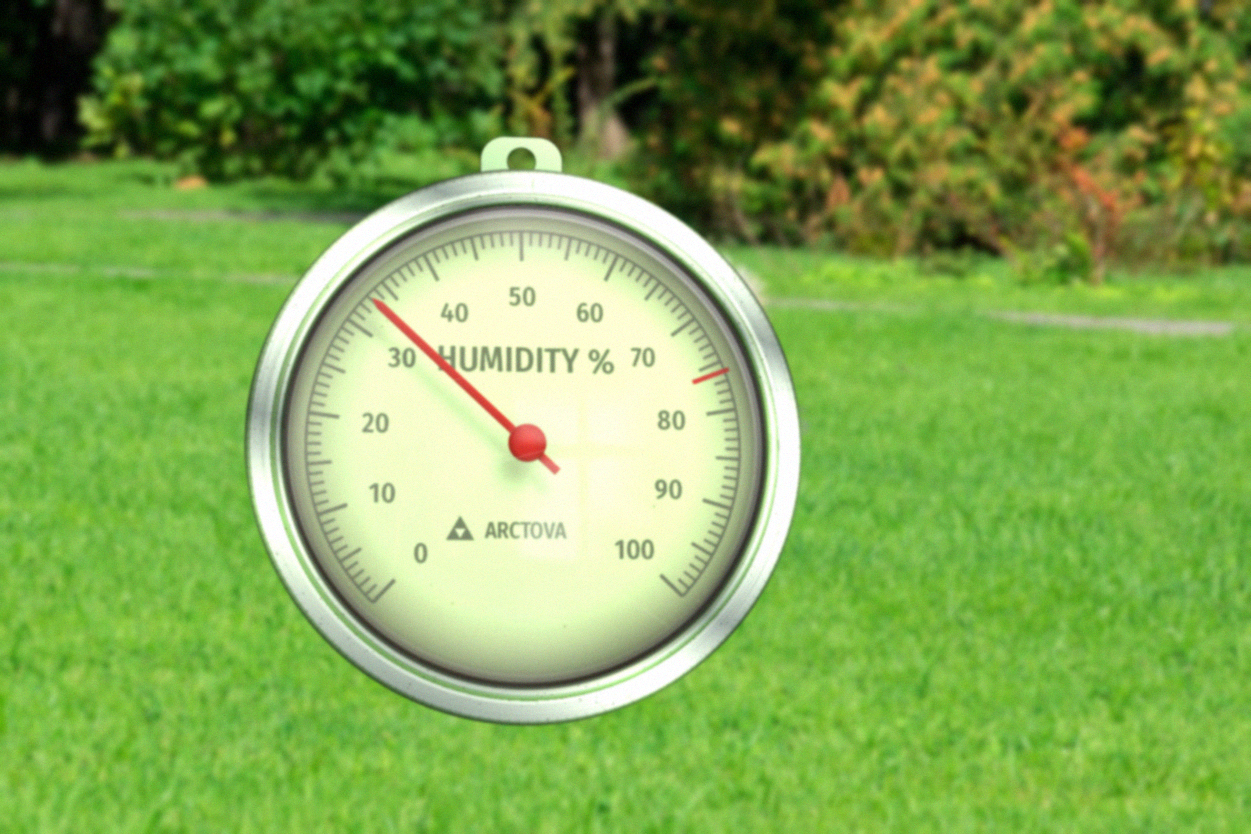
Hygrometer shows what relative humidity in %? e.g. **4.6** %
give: **33** %
